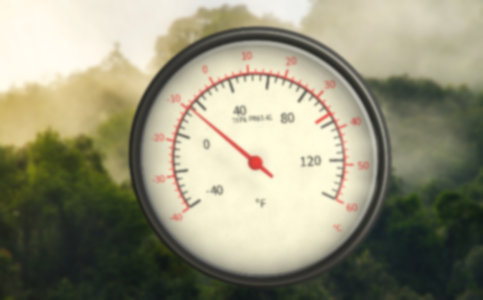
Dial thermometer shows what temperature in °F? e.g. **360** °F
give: **16** °F
